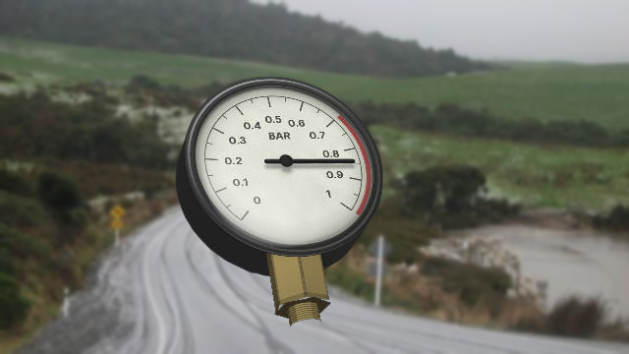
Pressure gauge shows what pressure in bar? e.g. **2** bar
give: **0.85** bar
